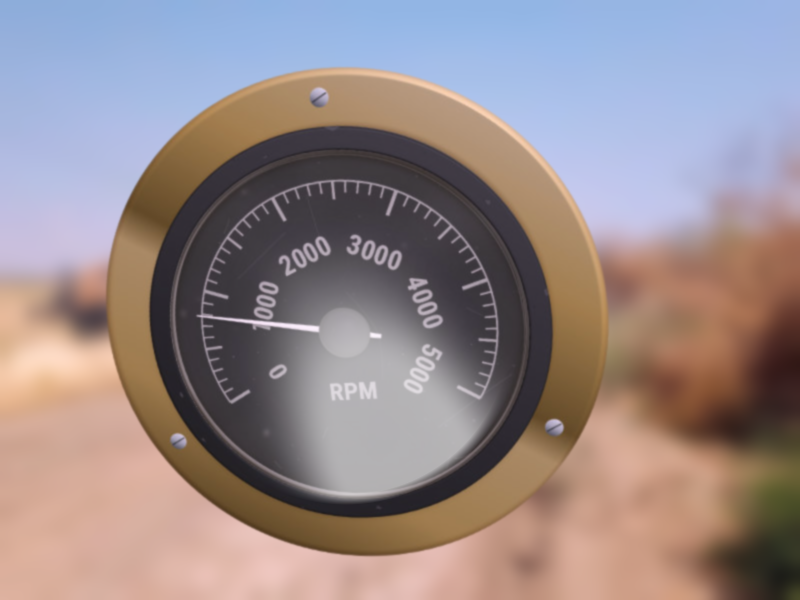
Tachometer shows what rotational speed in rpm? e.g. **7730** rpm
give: **800** rpm
